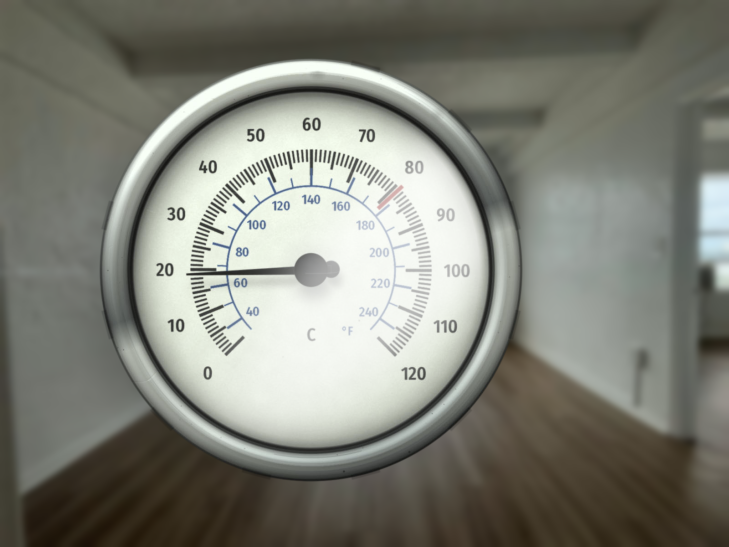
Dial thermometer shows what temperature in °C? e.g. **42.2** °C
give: **19** °C
